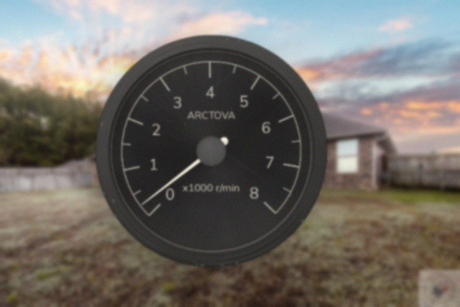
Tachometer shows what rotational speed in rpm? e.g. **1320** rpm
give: **250** rpm
